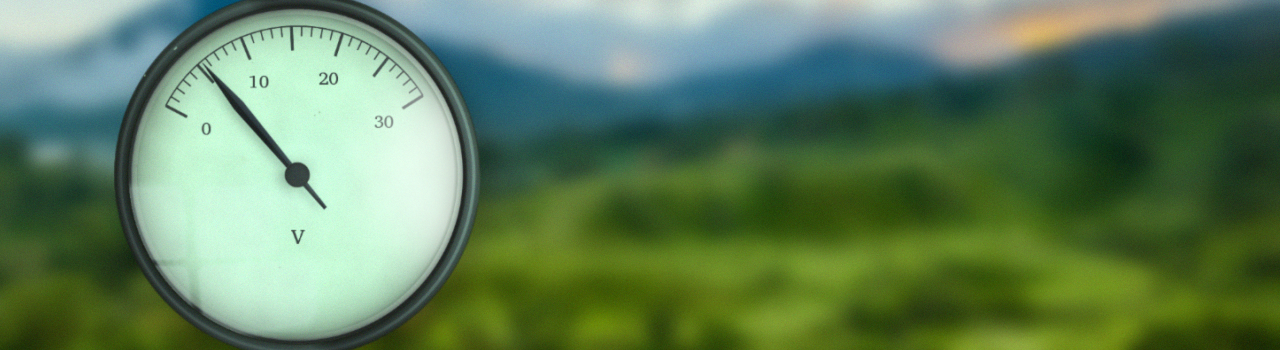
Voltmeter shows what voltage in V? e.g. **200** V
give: **5.5** V
